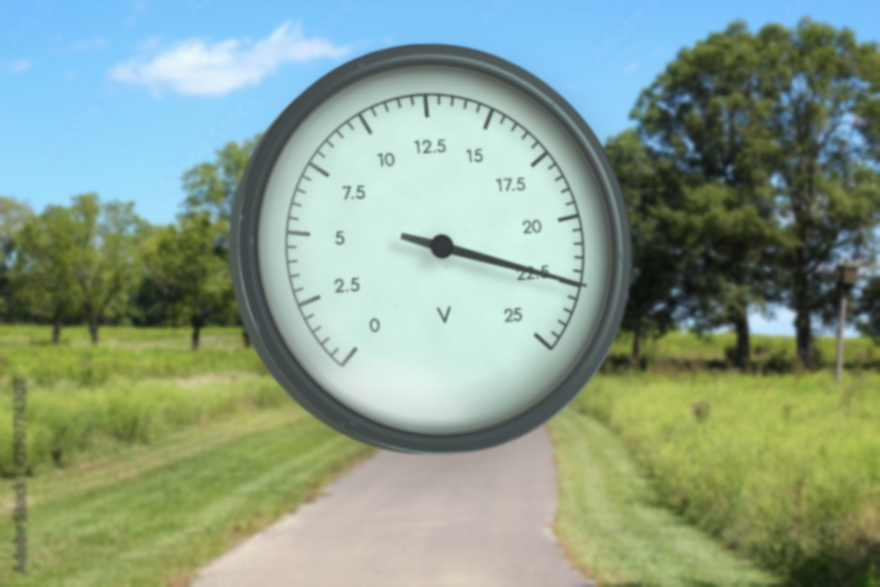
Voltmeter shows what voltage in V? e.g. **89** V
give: **22.5** V
